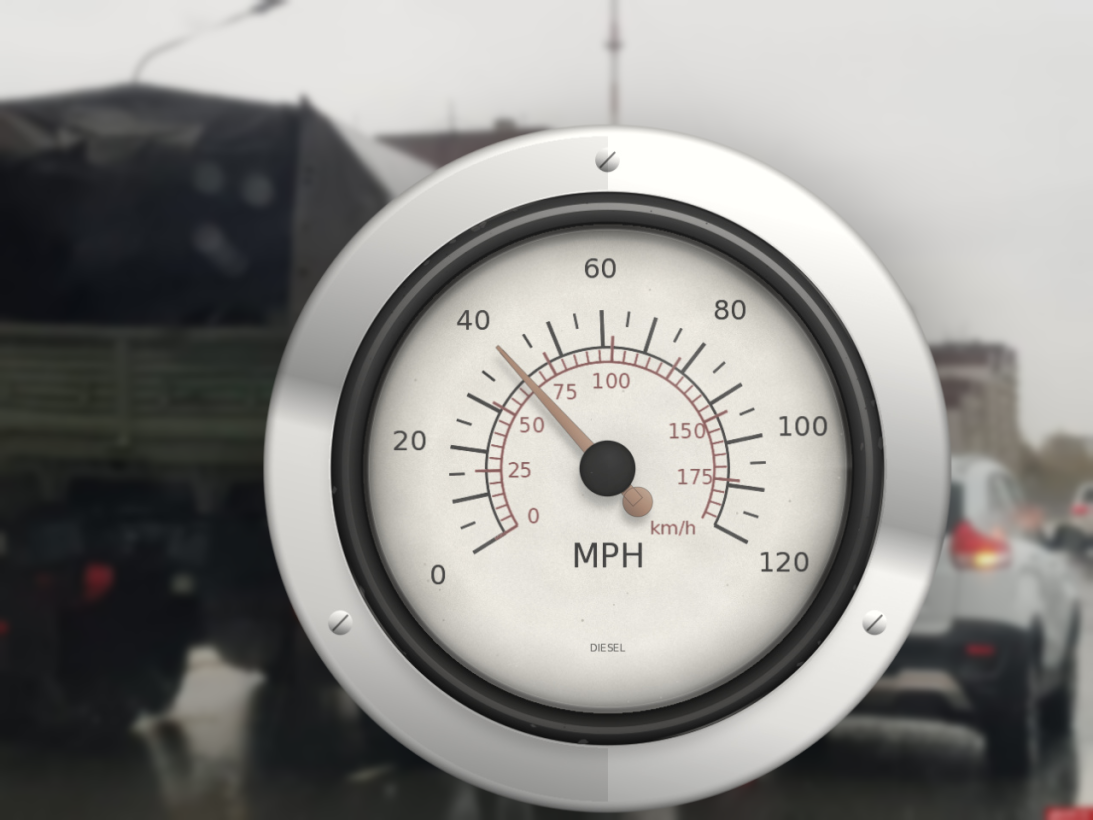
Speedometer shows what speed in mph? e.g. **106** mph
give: **40** mph
